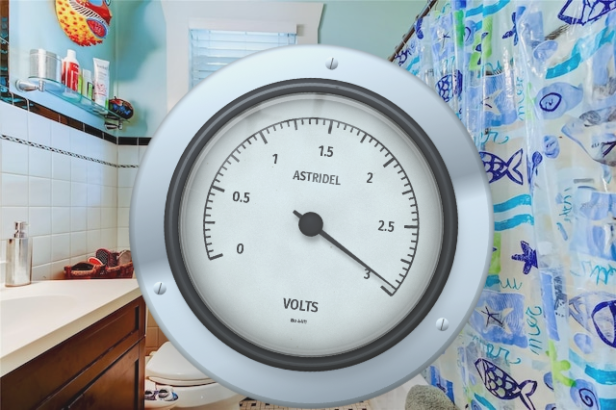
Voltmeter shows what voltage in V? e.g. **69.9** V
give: **2.95** V
